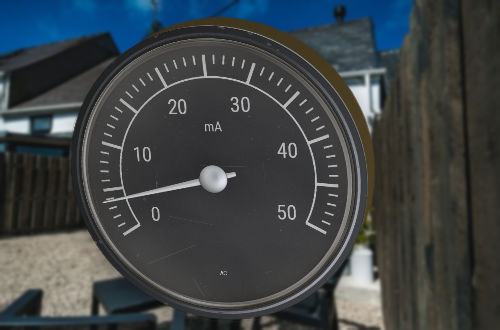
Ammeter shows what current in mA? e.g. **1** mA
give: **4** mA
